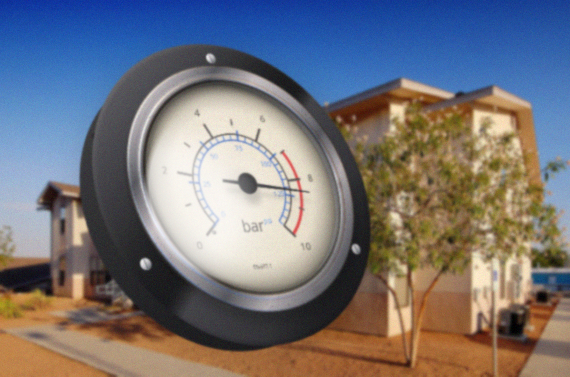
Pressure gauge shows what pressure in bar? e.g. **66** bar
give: **8.5** bar
